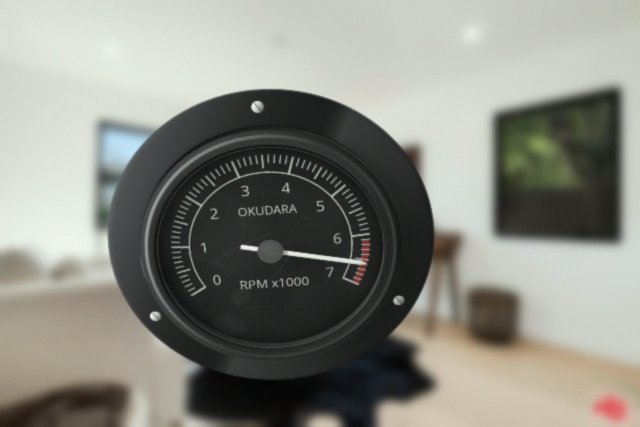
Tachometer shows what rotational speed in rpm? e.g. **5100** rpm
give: **6500** rpm
